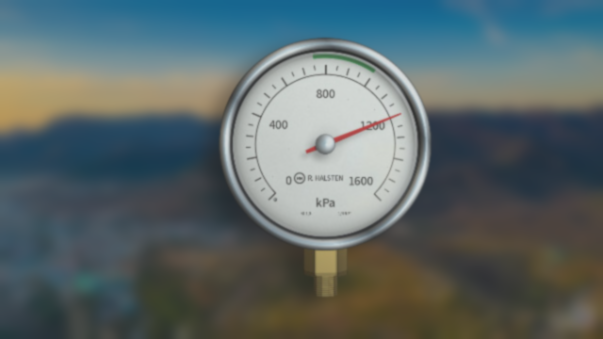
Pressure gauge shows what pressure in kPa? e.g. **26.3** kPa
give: **1200** kPa
